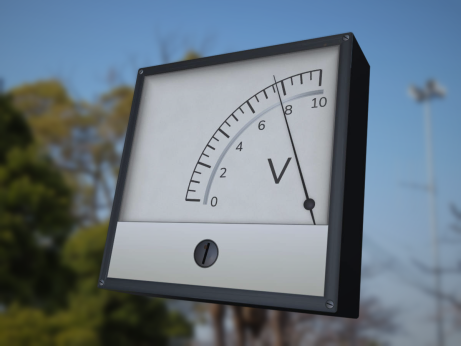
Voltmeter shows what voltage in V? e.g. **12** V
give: **7.75** V
